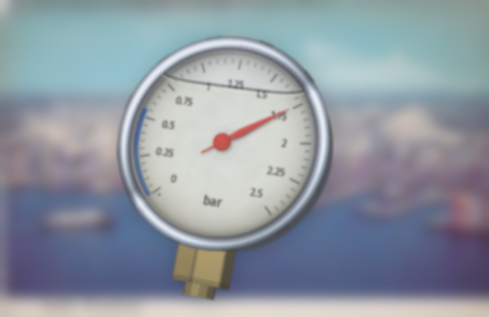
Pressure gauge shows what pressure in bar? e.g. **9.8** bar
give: **1.75** bar
